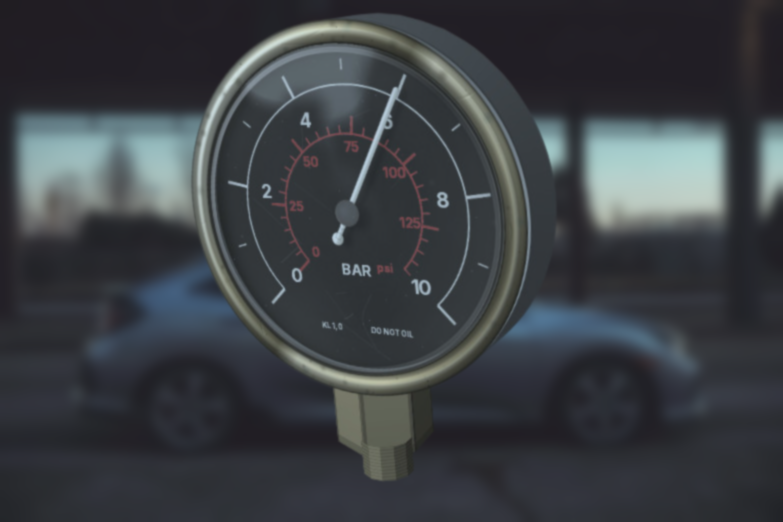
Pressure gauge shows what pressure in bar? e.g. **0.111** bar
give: **6** bar
